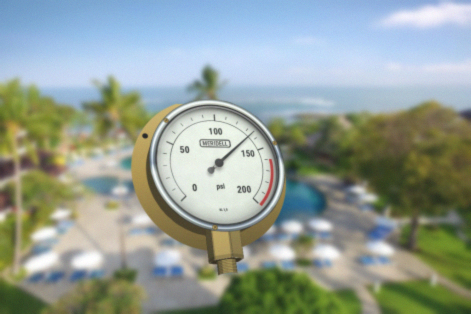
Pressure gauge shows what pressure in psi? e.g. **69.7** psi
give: **135** psi
